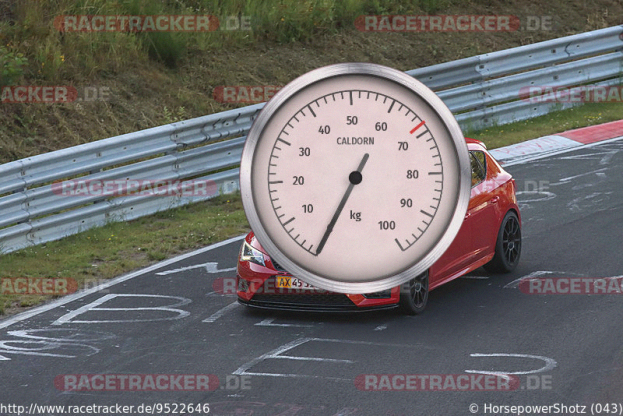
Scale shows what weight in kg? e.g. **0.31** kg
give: **0** kg
